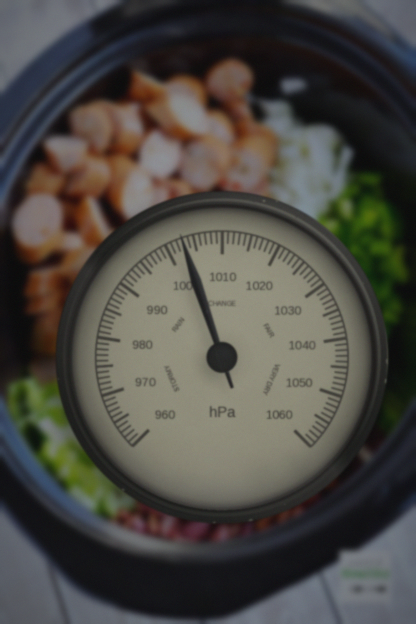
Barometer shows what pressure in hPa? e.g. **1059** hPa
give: **1003** hPa
